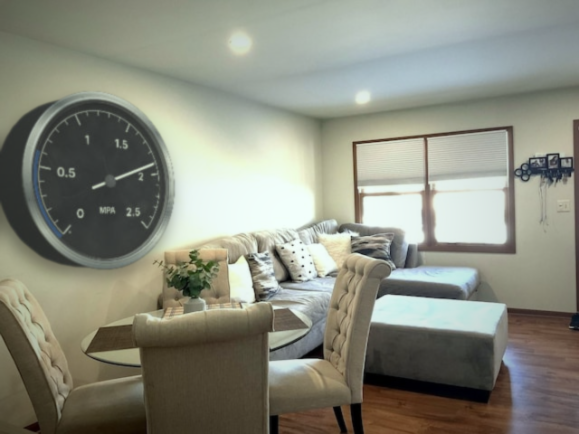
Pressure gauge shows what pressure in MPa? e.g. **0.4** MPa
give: **1.9** MPa
